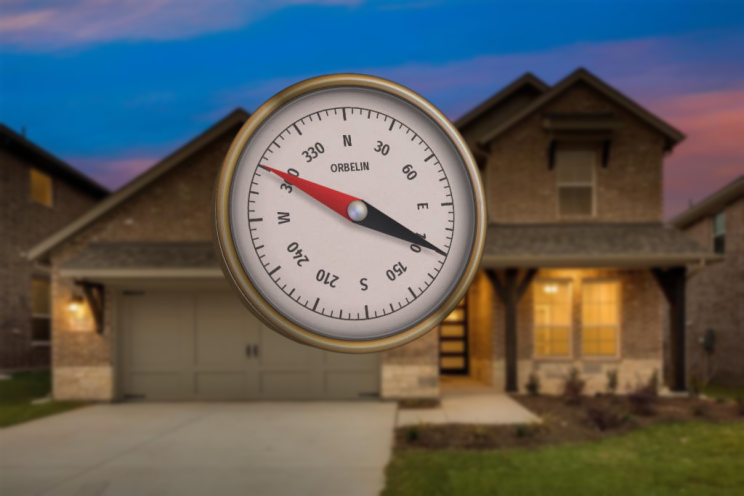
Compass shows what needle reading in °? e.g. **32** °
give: **300** °
